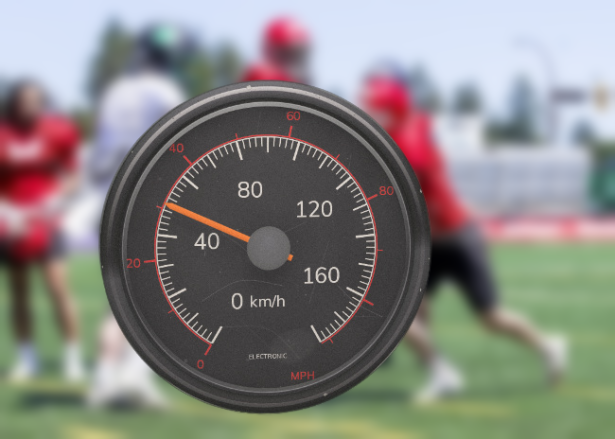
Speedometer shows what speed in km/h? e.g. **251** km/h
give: **50** km/h
